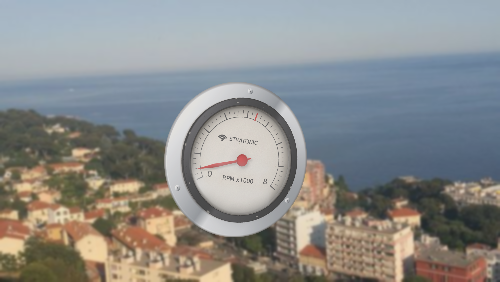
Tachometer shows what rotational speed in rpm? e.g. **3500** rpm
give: **400** rpm
